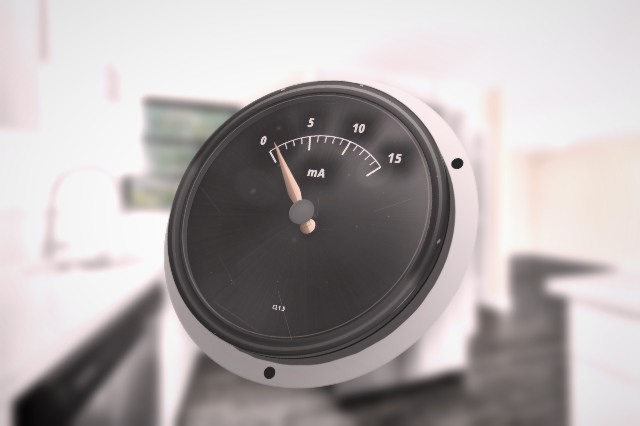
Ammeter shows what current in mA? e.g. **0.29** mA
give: **1** mA
